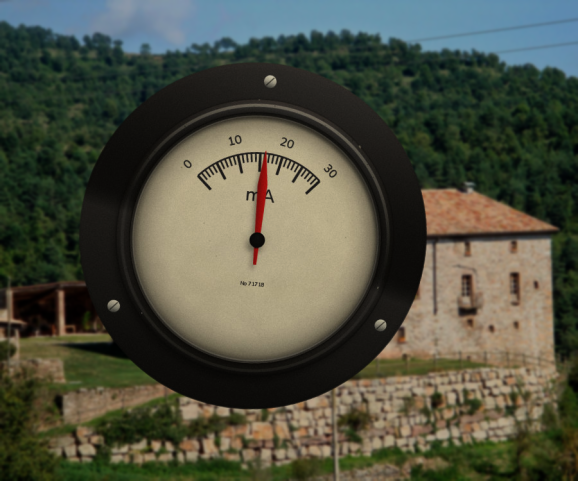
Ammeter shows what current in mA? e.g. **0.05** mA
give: **16** mA
